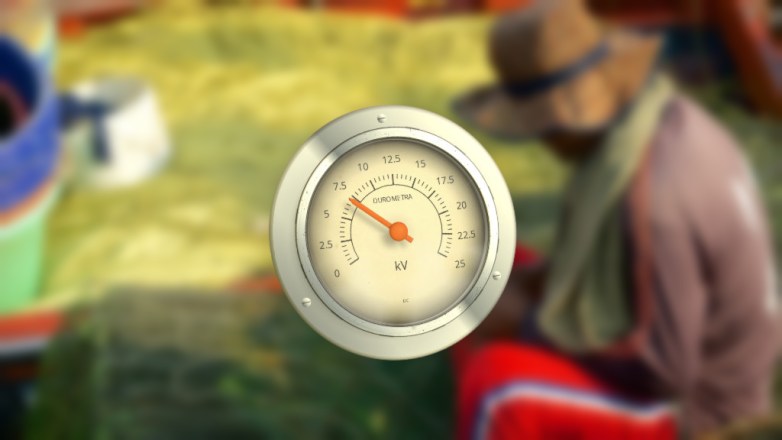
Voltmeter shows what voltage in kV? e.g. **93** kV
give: **7** kV
